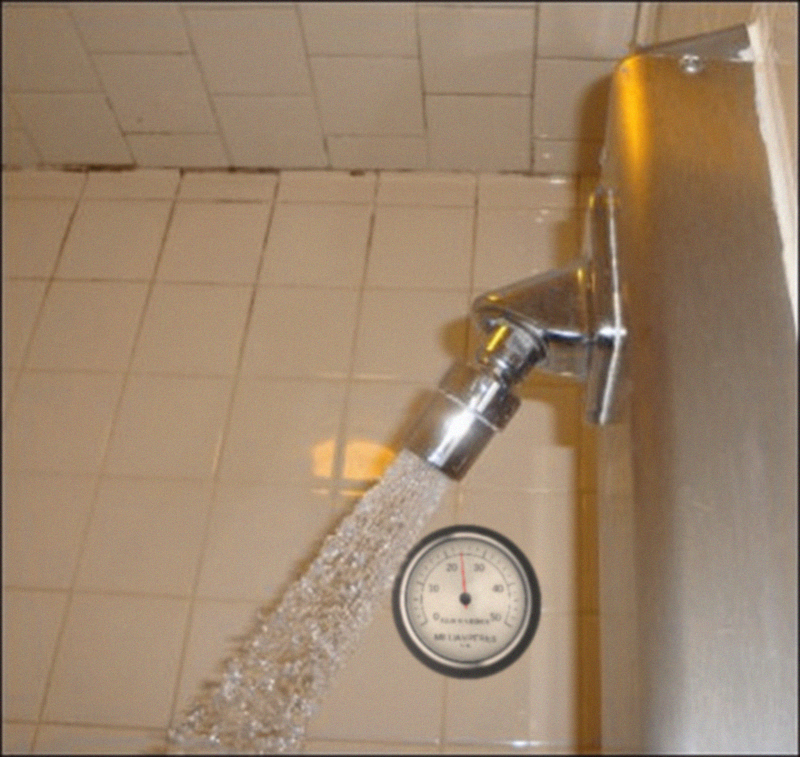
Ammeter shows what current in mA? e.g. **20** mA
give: **24** mA
